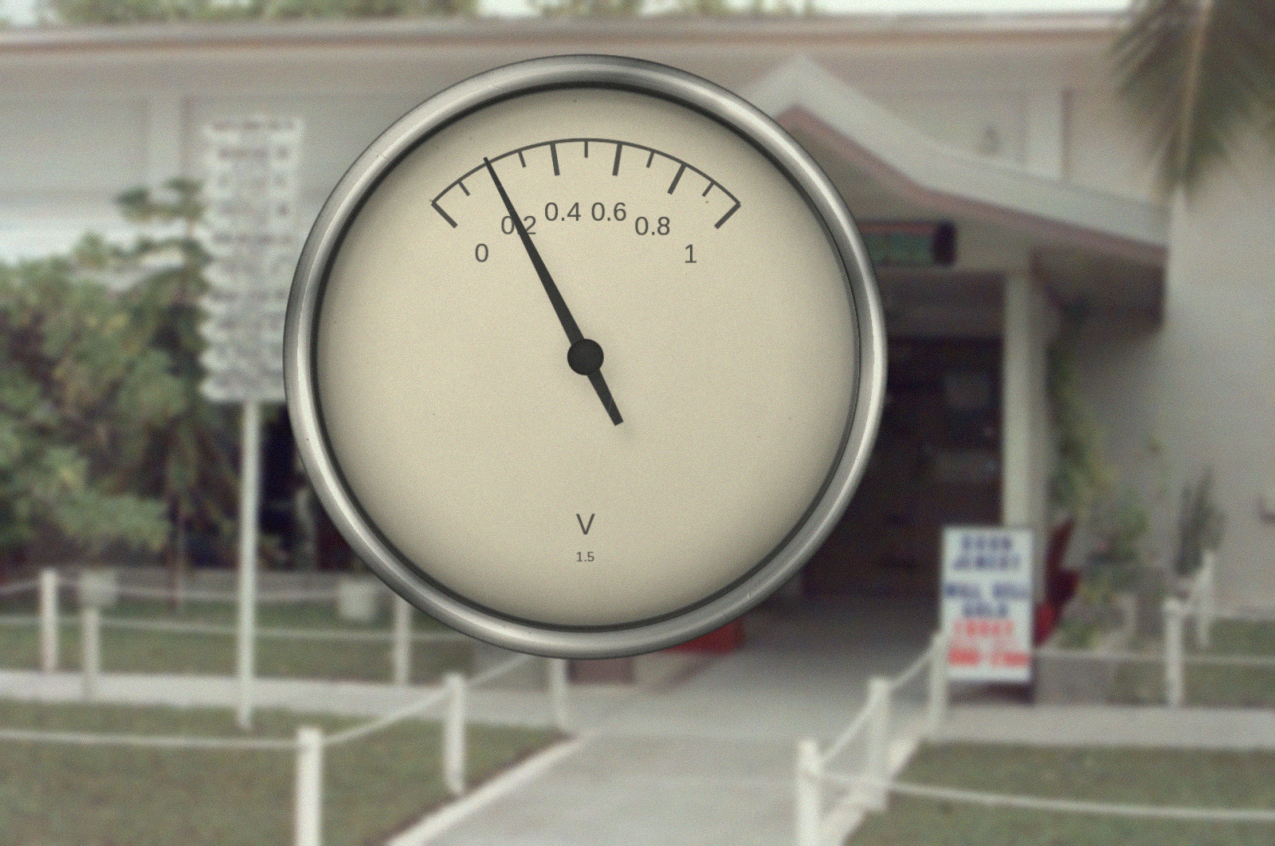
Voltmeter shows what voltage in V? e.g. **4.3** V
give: **0.2** V
